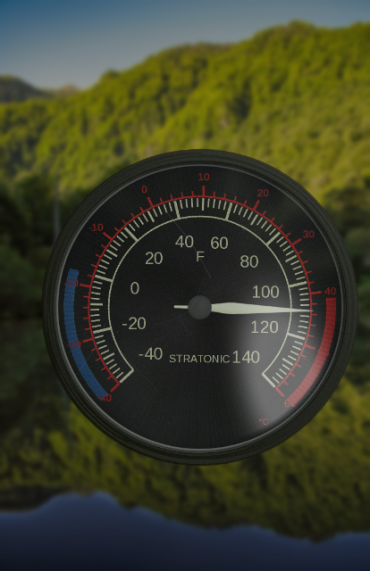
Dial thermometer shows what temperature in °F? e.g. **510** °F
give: **110** °F
